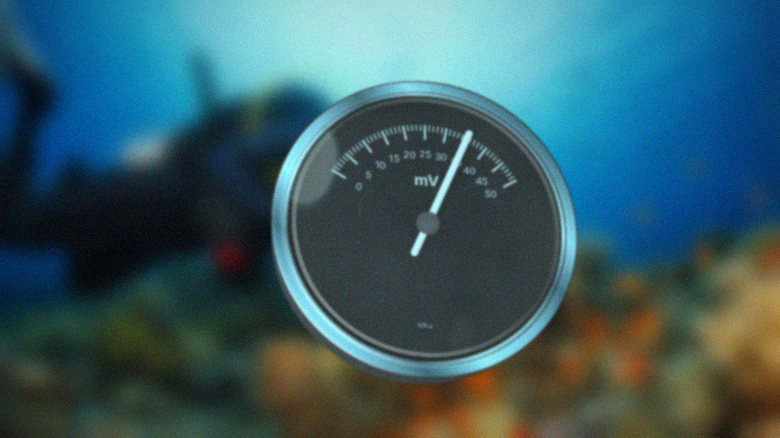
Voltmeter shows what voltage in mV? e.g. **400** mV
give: **35** mV
